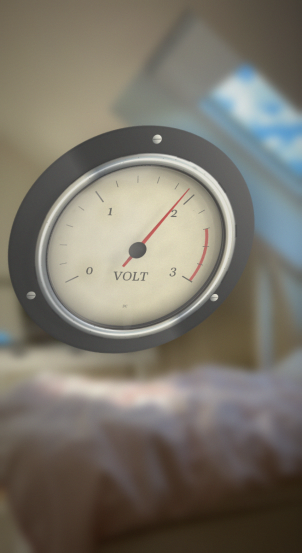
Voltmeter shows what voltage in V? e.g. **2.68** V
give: **1.9** V
